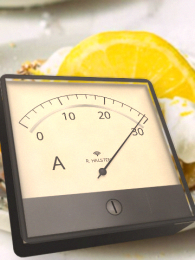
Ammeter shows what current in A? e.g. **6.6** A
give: **29** A
